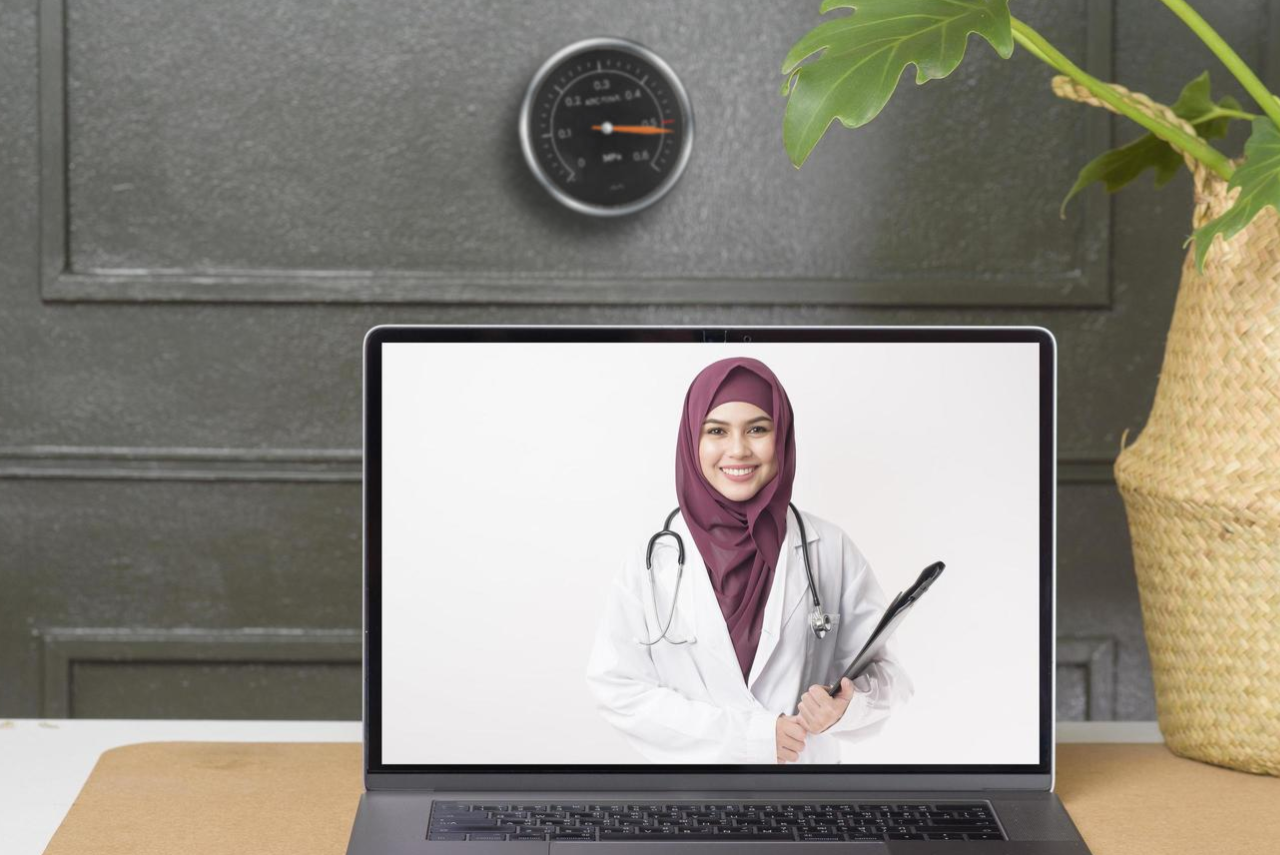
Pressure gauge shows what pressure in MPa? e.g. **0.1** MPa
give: **0.52** MPa
